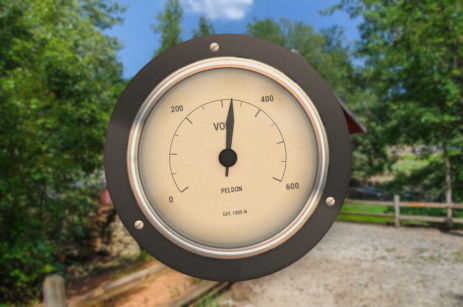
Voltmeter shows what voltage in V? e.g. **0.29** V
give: **325** V
